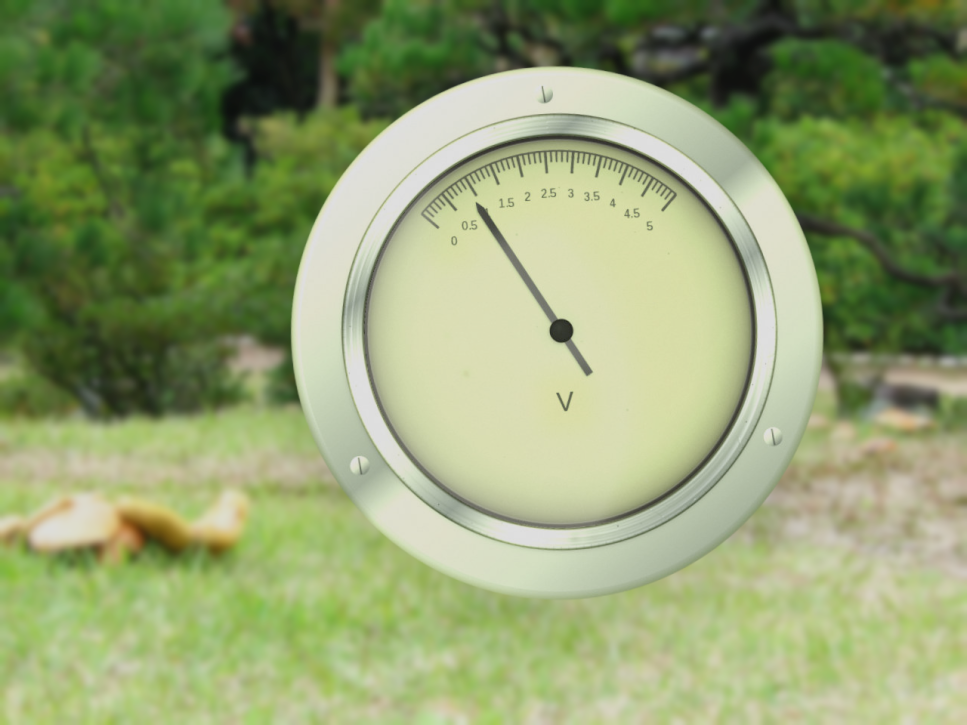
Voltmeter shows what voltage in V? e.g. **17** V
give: **0.9** V
